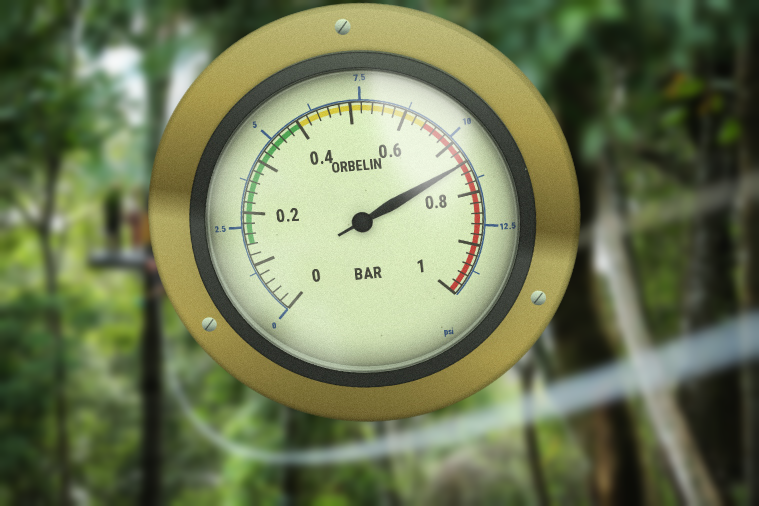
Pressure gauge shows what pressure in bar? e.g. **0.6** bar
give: **0.74** bar
